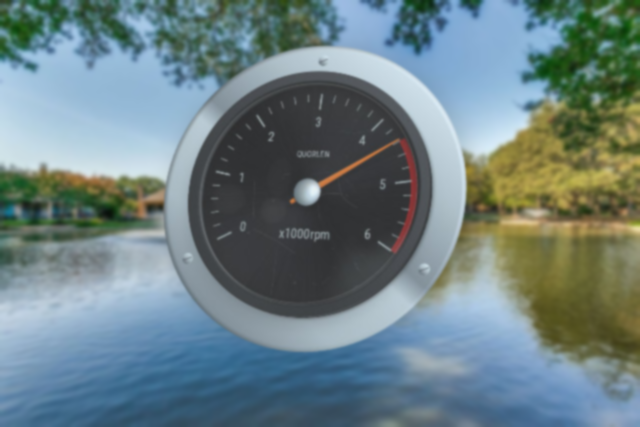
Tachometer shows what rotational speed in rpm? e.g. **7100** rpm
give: **4400** rpm
